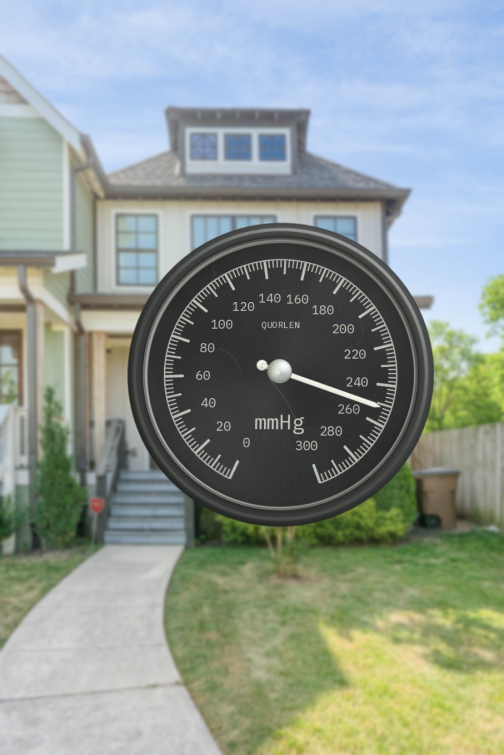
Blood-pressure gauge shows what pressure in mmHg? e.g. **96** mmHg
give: **252** mmHg
